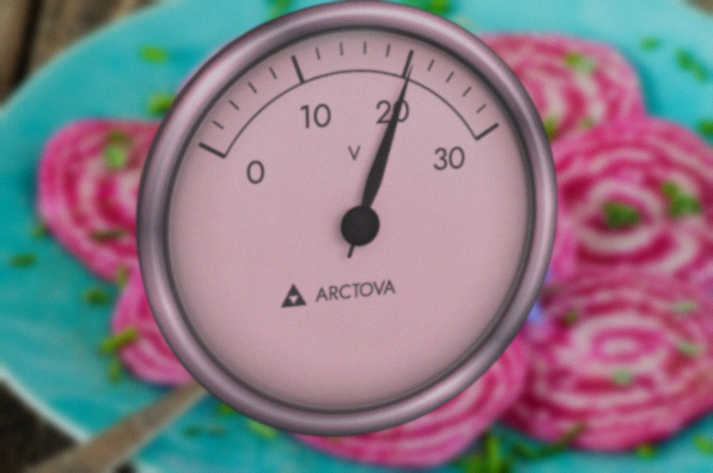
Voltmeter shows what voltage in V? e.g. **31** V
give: **20** V
